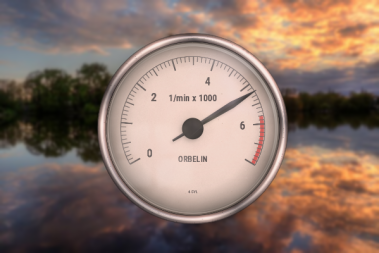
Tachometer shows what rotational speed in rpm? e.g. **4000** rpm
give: **5200** rpm
